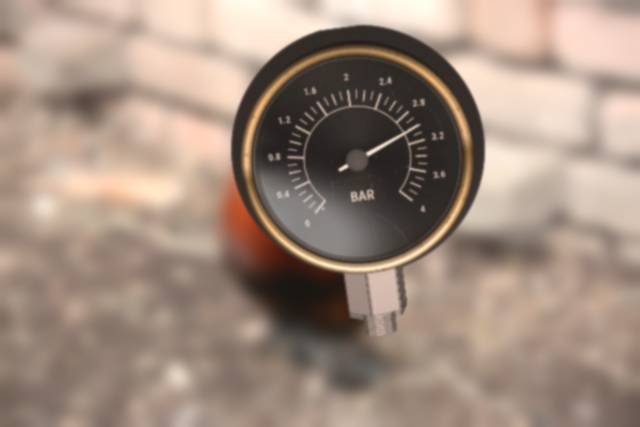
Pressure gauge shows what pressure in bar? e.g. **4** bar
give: **3** bar
